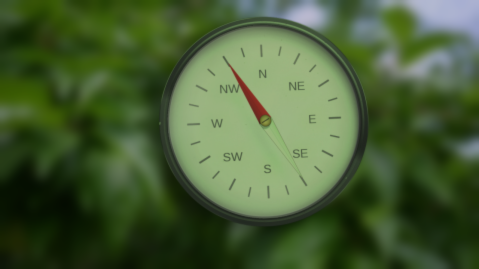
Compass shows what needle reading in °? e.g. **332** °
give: **330** °
